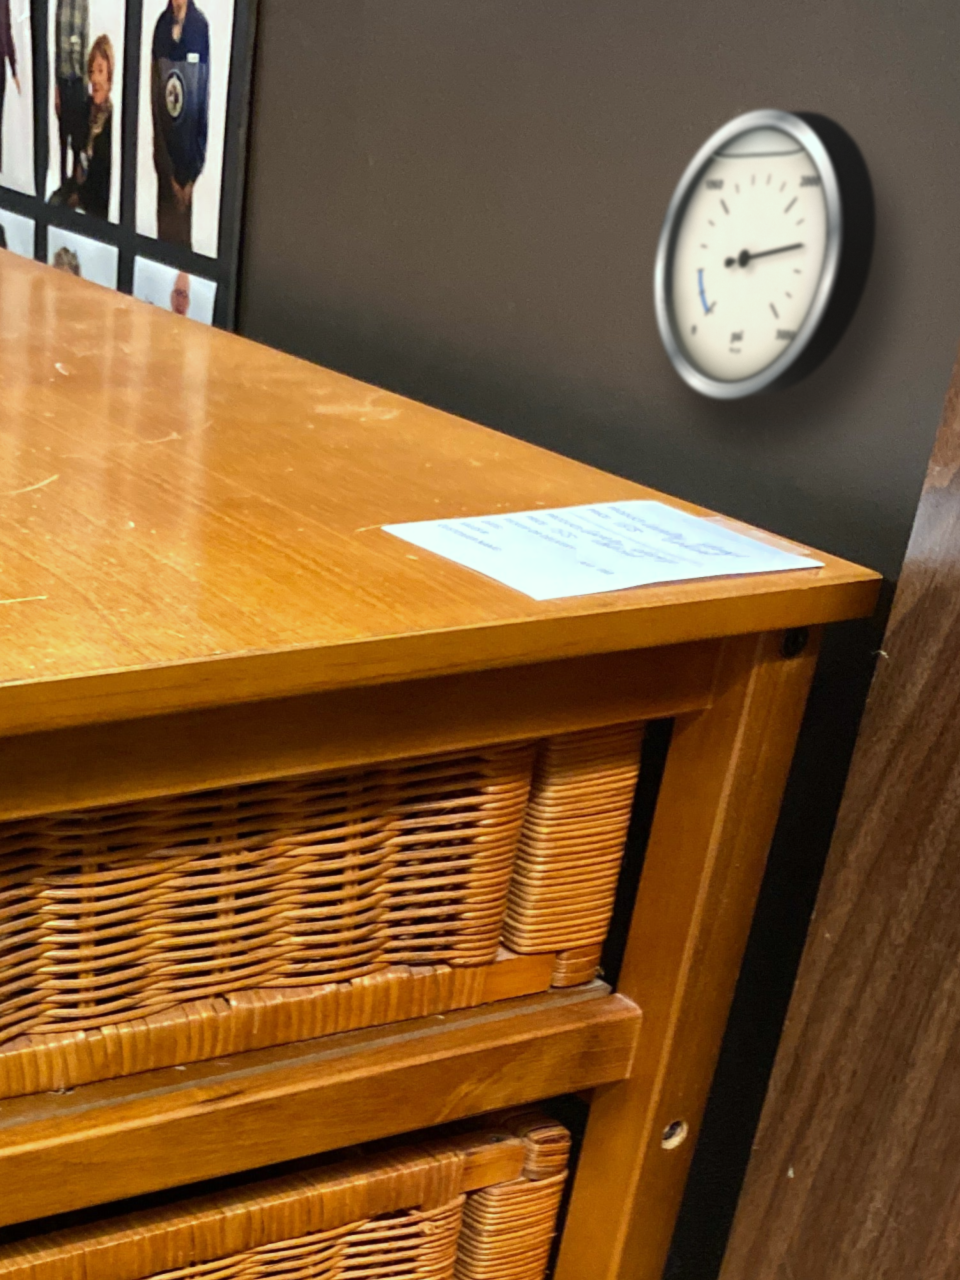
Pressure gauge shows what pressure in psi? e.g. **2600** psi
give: **2400** psi
